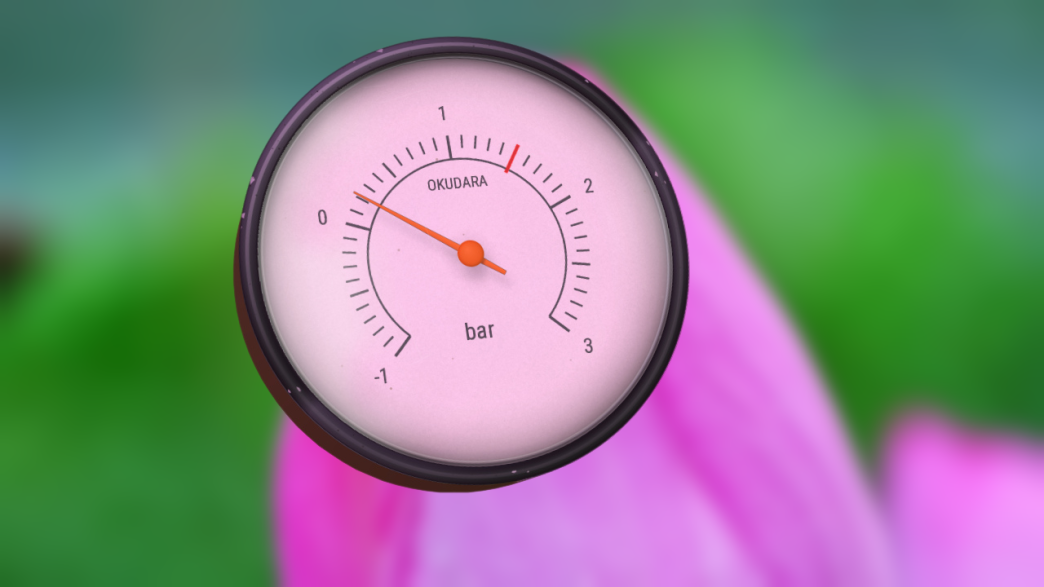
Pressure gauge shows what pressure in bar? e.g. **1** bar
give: **0.2** bar
